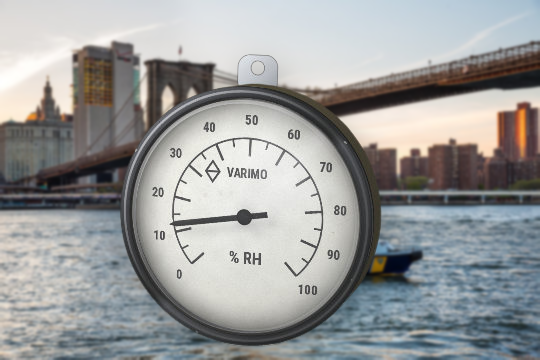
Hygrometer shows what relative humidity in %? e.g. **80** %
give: **12.5** %
